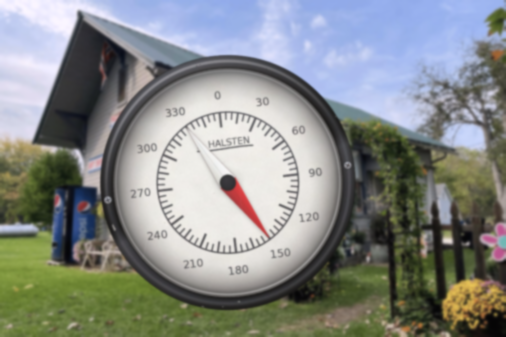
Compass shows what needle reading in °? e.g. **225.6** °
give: **150** °
